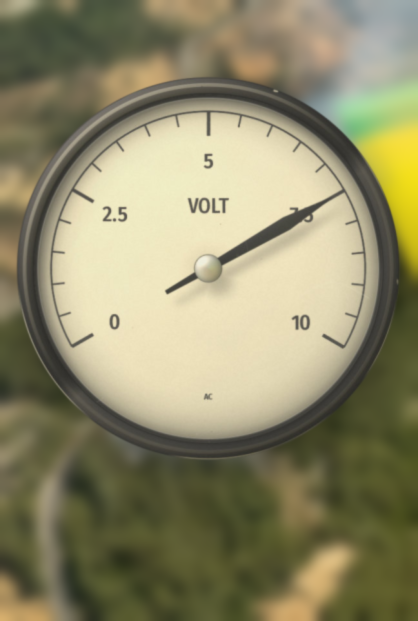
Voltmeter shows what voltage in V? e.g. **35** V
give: **7.5** V
